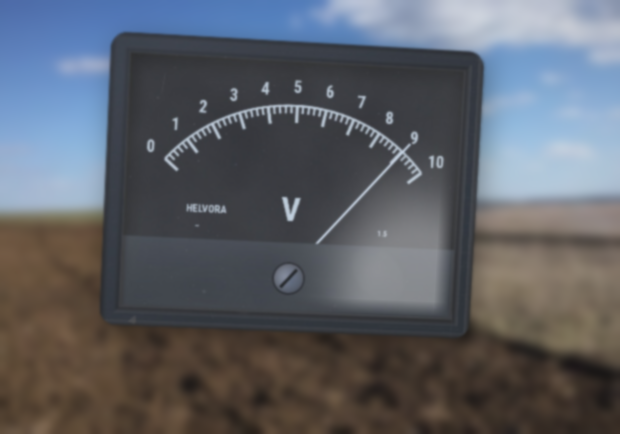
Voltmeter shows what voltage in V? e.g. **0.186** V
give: **9** V
